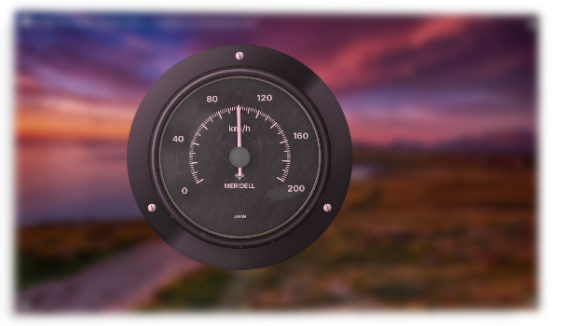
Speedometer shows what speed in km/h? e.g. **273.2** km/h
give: **100** km/h
